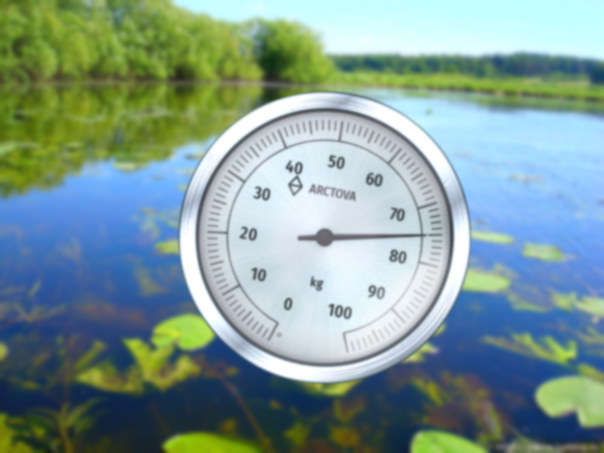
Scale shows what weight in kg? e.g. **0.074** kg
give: **75** kg
